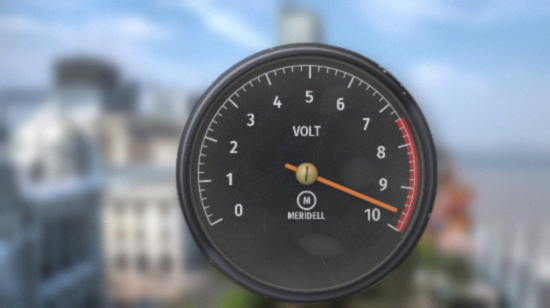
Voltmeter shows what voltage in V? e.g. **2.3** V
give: **9.6** V
